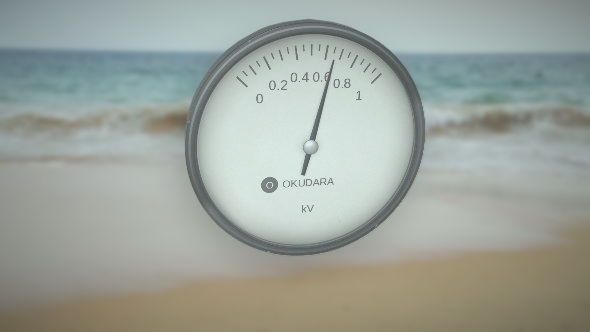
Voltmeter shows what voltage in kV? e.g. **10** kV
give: **0.65** kV
